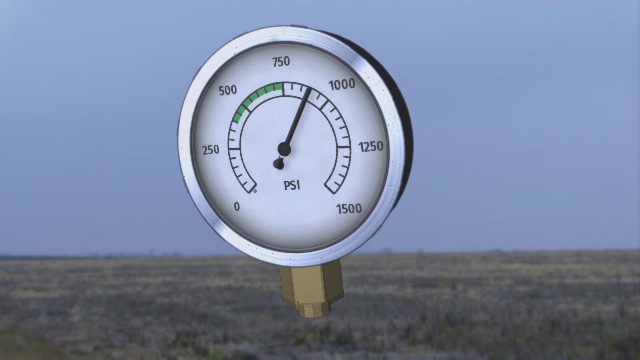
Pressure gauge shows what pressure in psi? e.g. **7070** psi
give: **900** psi
